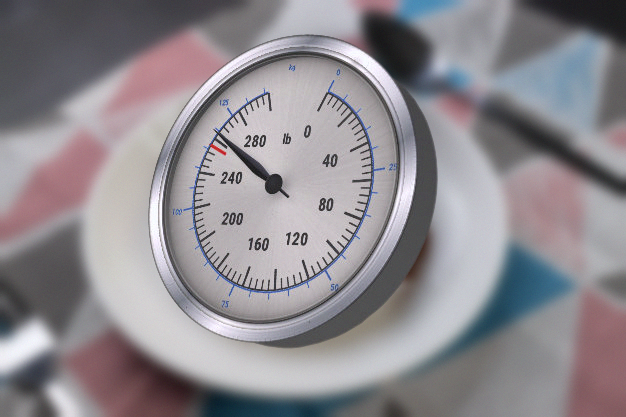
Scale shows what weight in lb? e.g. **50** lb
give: **264** lb
